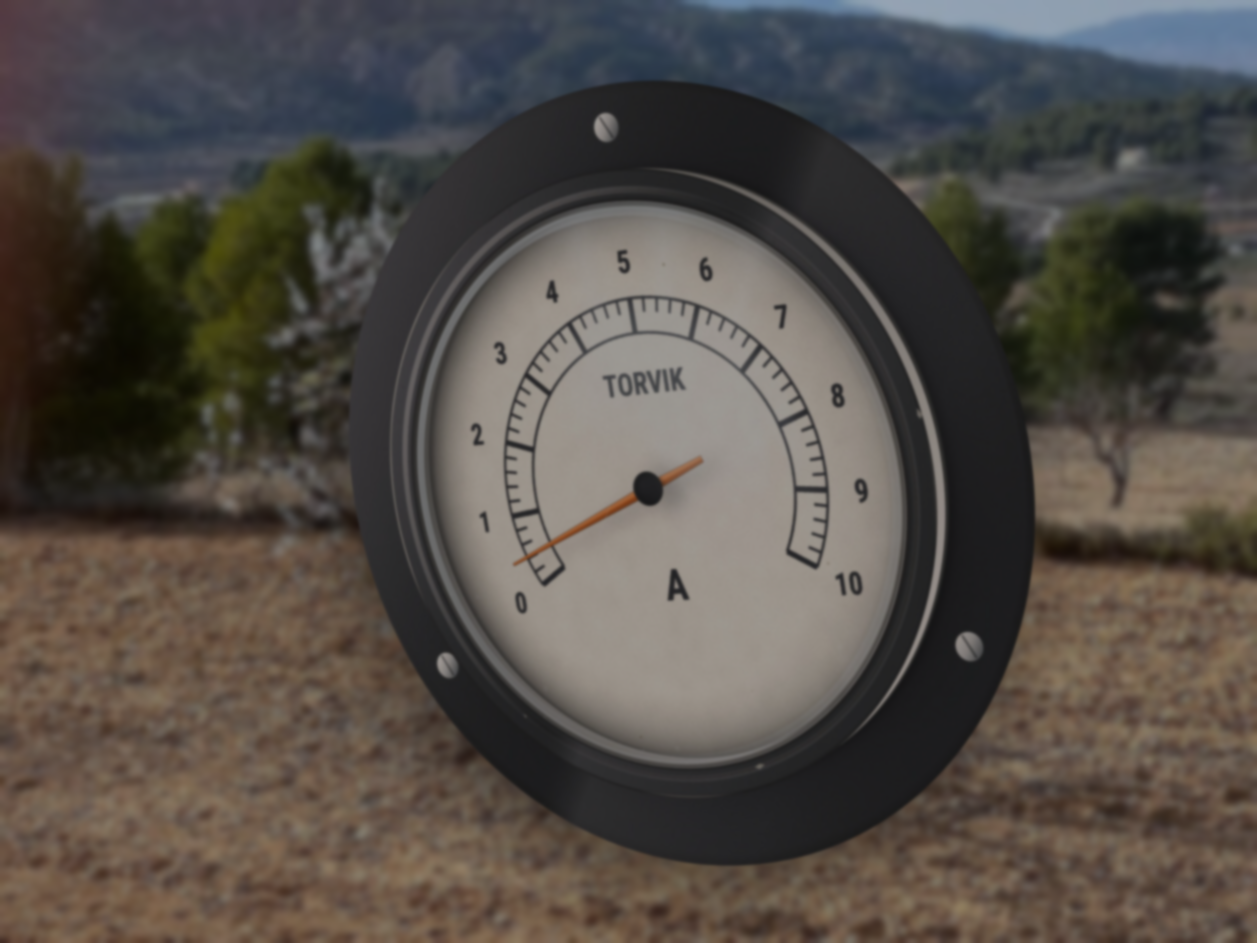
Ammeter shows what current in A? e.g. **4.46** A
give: **0.4** A
